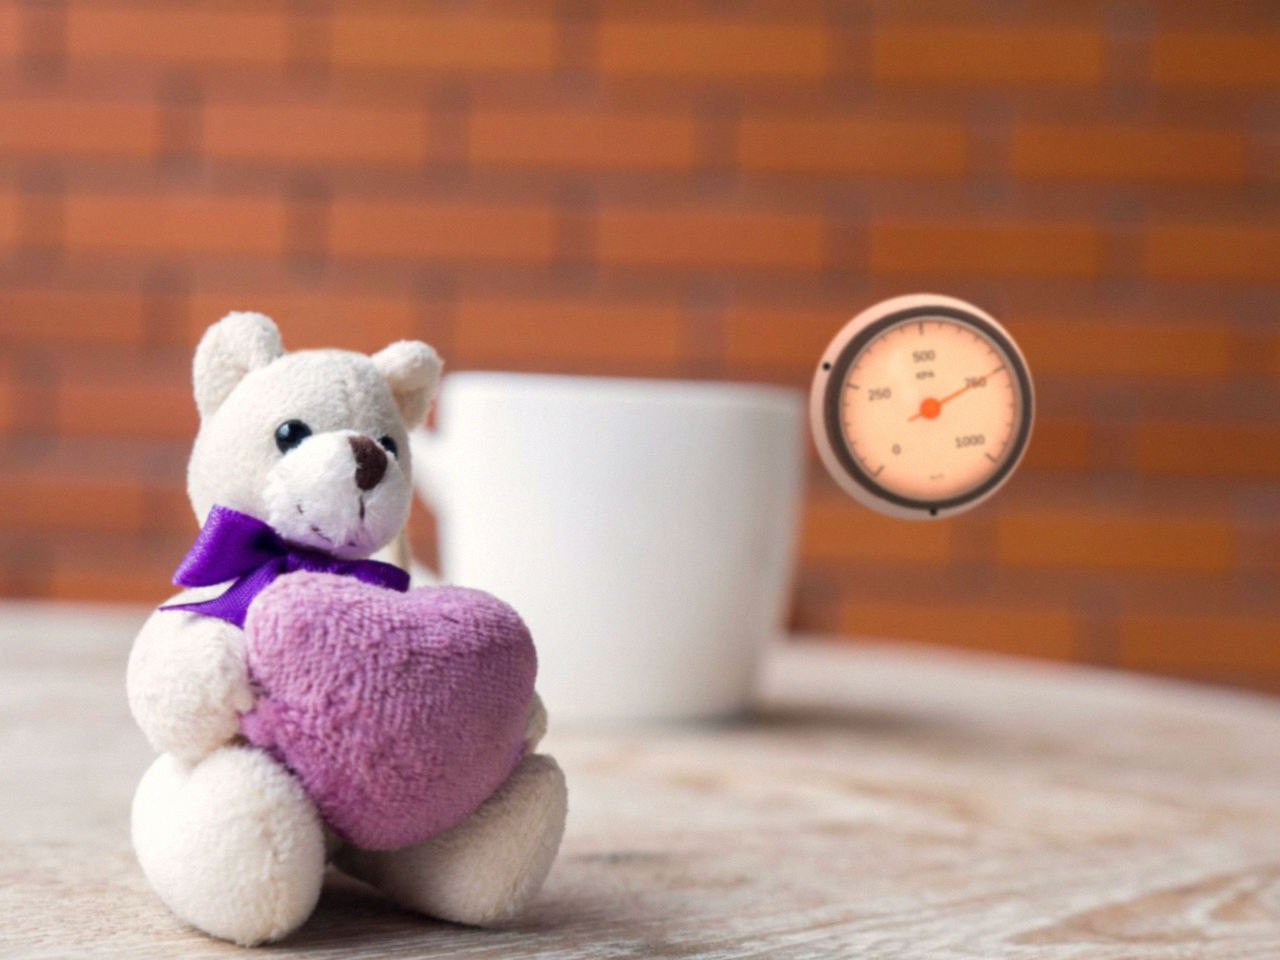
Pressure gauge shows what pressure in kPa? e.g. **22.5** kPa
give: **750** kPa
